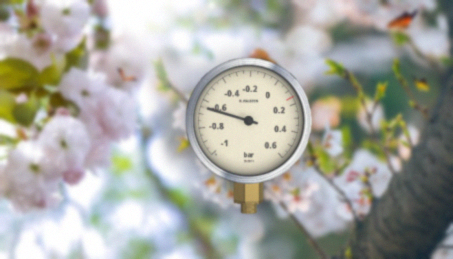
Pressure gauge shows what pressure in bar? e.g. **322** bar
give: **-0.65** bar
